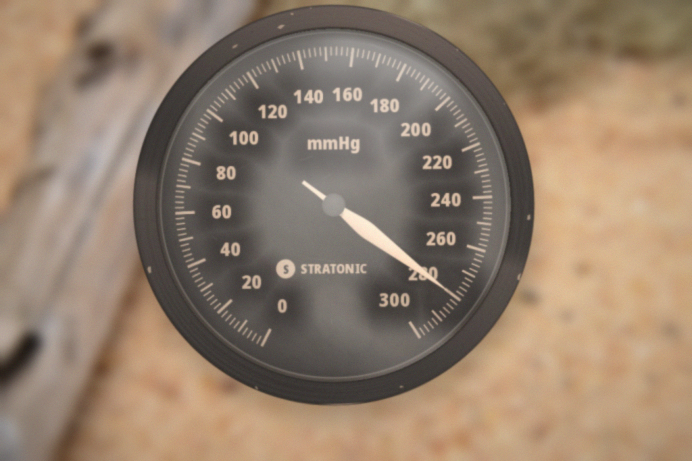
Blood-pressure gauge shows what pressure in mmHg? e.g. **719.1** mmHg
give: **280** mmHg
